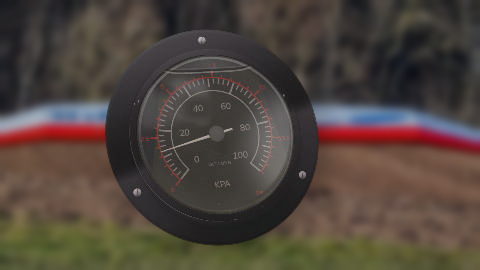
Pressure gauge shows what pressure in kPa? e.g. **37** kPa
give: **12** kPa
